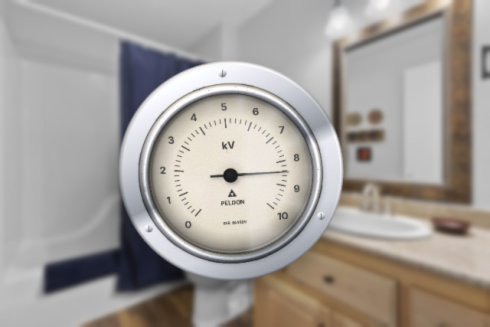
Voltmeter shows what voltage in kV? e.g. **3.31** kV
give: **8.4** kV
